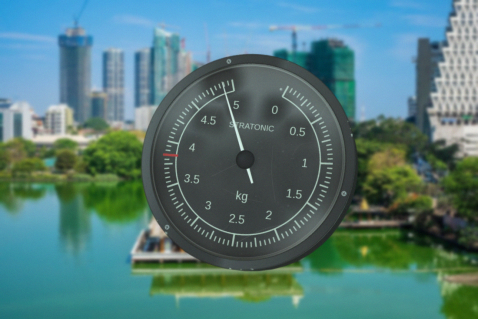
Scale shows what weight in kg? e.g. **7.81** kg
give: **4.9** kg
